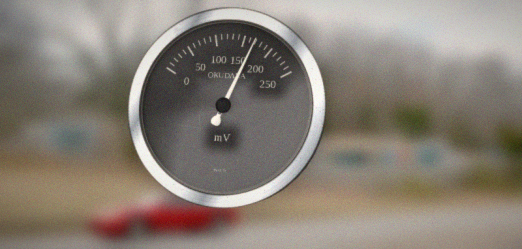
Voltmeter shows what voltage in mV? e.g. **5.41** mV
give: **170** mV
